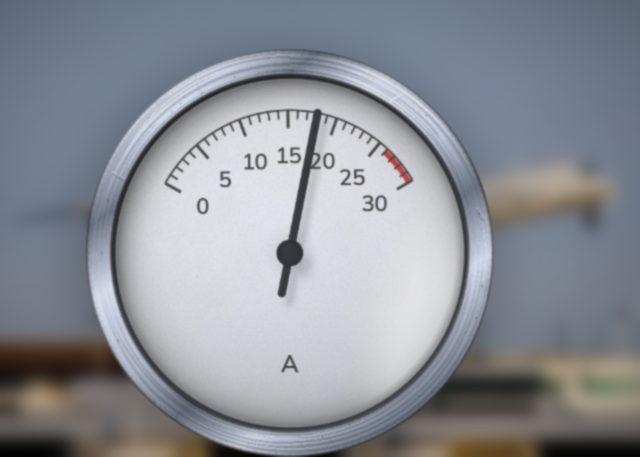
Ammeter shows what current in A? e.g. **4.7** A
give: **18** A
